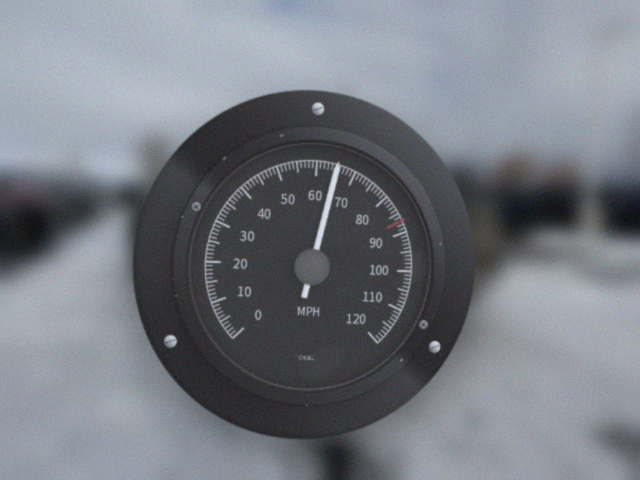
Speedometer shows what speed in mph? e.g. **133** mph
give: **65** mph
